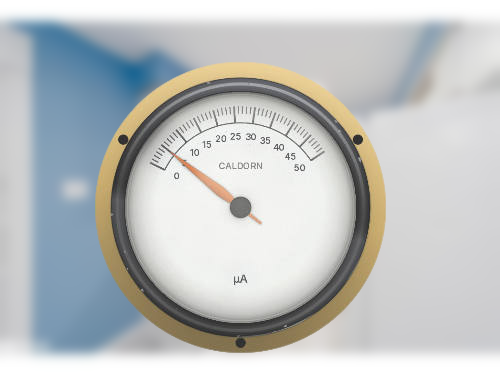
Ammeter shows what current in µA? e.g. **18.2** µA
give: **5** µA
